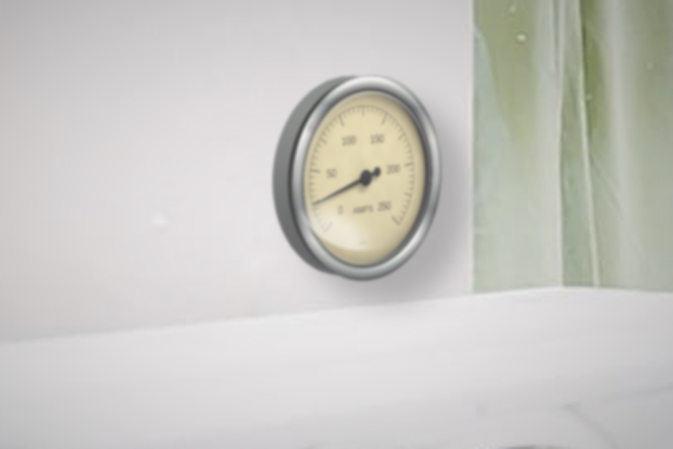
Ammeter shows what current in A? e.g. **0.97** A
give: **25** A
